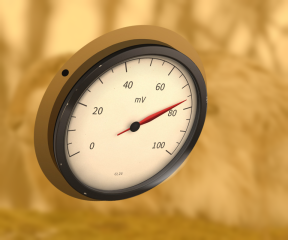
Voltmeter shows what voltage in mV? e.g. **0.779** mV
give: **75** mV
